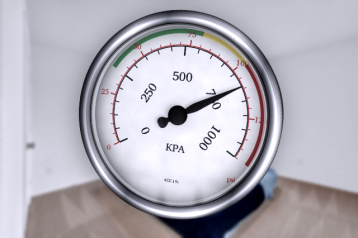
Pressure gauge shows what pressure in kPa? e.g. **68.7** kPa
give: **750** kPa
